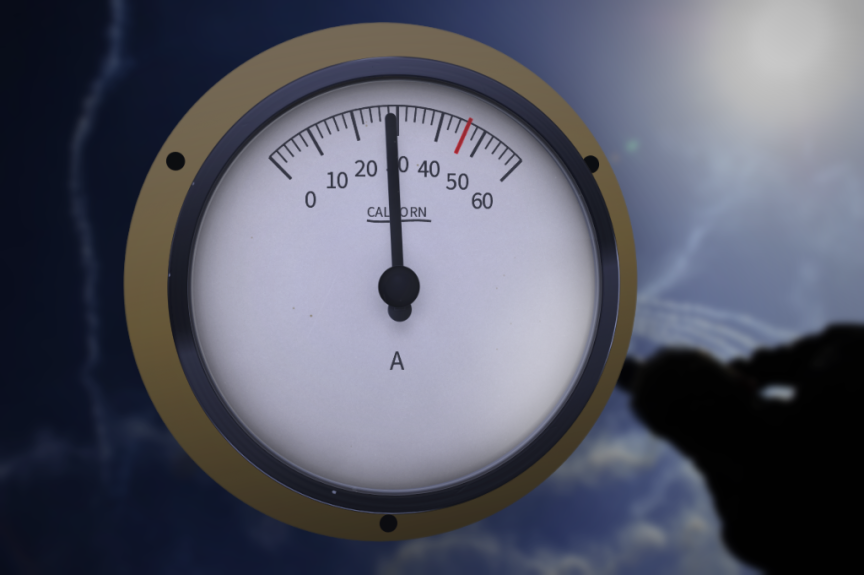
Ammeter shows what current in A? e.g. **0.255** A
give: **28** A
